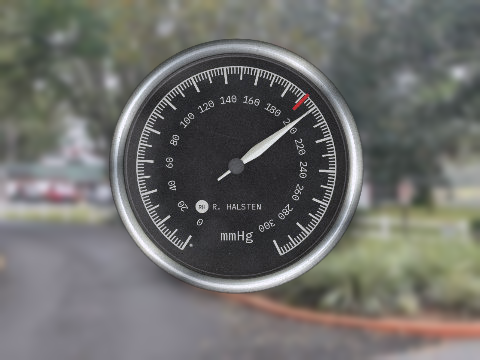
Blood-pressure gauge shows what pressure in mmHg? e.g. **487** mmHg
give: **200** mmHg
